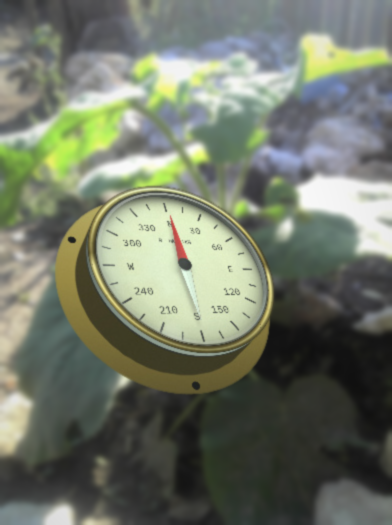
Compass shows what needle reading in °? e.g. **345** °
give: **0** °
